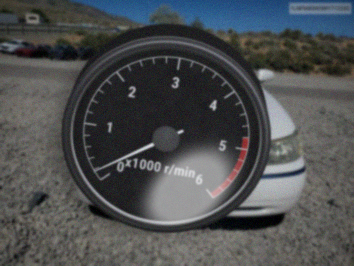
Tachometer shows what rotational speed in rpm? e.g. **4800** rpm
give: **200** rpm
